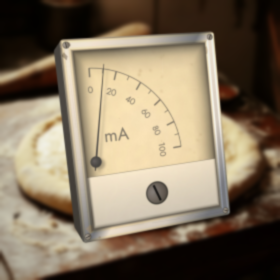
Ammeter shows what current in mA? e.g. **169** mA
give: **10** mA
